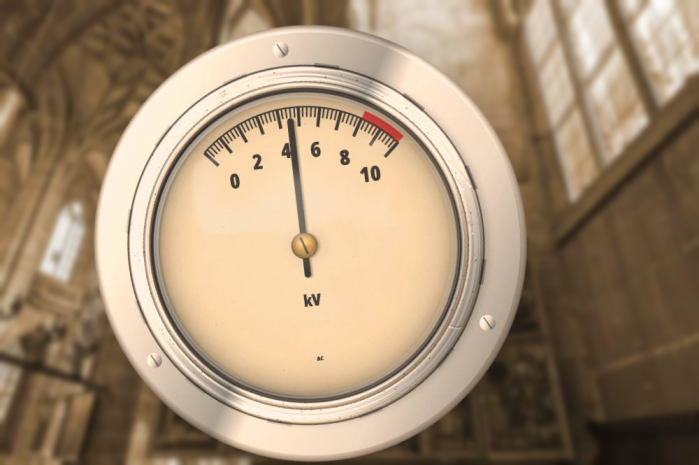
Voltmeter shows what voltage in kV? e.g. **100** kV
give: **4.6** kV
